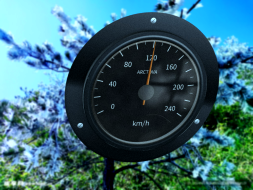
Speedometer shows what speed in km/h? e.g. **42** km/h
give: **120** km/h
